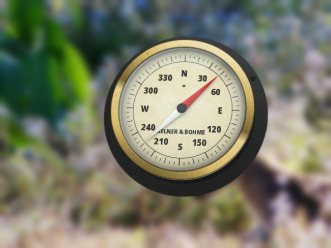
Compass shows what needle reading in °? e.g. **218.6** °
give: **45** °
